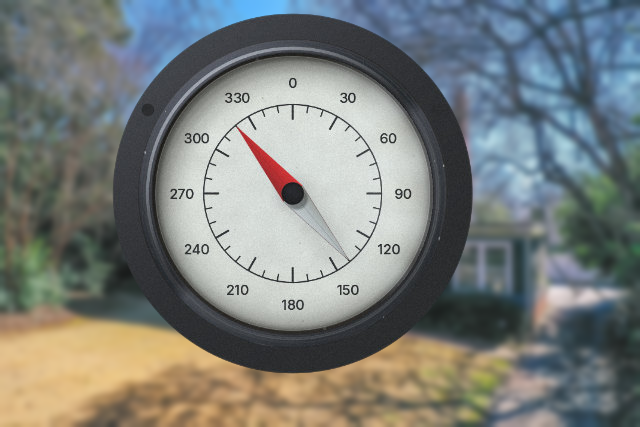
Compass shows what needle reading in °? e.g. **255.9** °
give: **320** °
